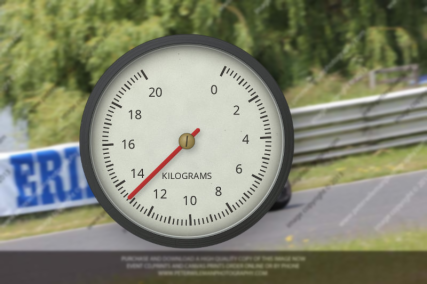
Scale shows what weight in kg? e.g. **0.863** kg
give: **13.2** kg
